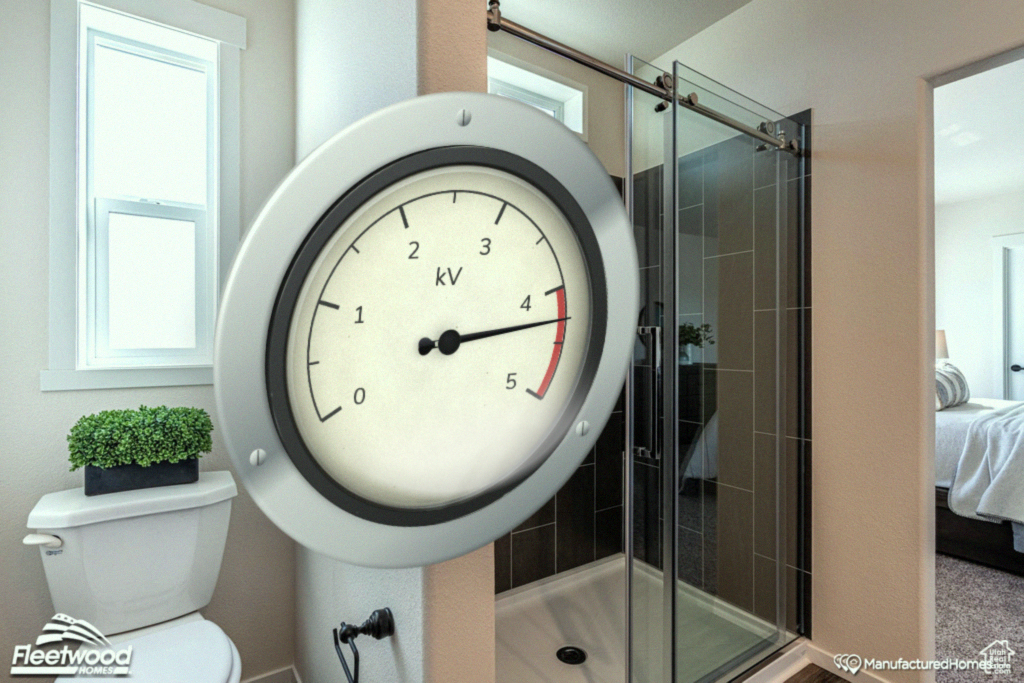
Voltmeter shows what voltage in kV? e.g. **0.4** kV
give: **4.25** kV
